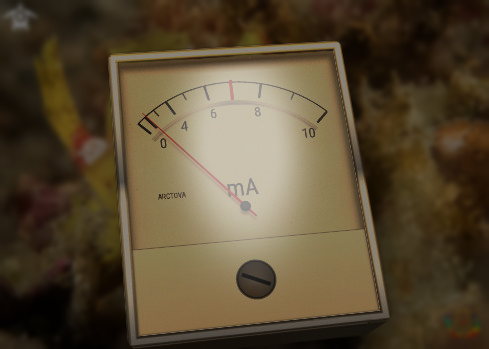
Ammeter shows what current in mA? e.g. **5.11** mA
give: **2** mA
